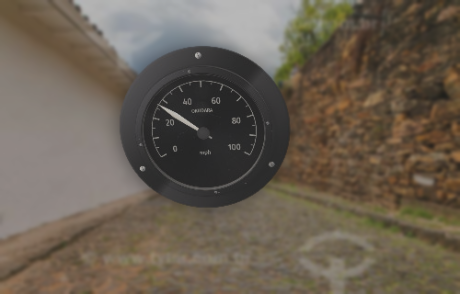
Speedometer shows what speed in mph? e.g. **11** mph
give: **27.5** mph
